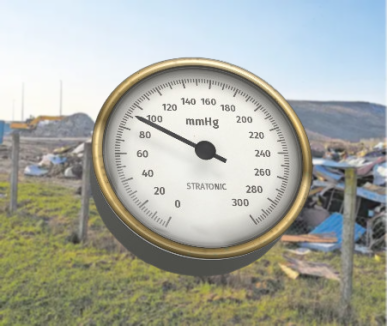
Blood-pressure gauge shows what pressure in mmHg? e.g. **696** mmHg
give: **90** mmHg
